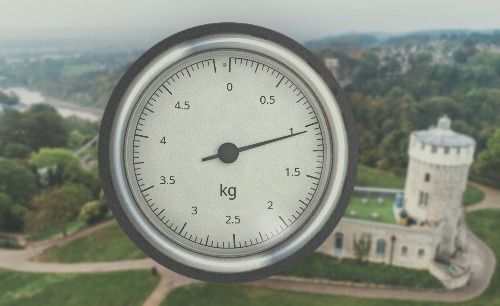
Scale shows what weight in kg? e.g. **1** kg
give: **1.05** kg
